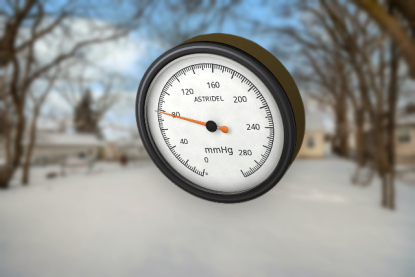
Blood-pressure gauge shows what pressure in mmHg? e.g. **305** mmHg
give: **80** mmHg
